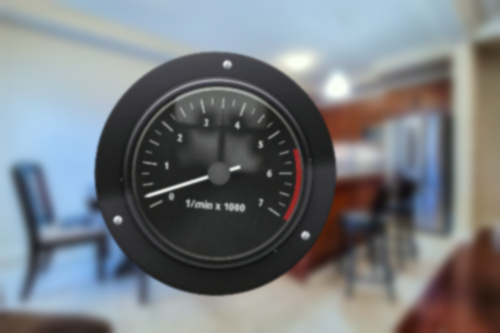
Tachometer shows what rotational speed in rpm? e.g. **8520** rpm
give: **250** rpm
